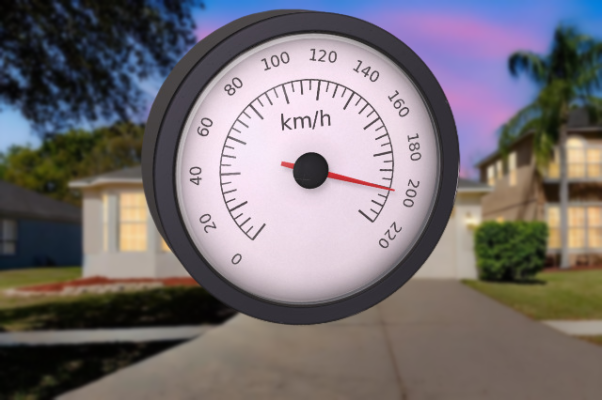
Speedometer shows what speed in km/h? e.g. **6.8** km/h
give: **200** km/h
